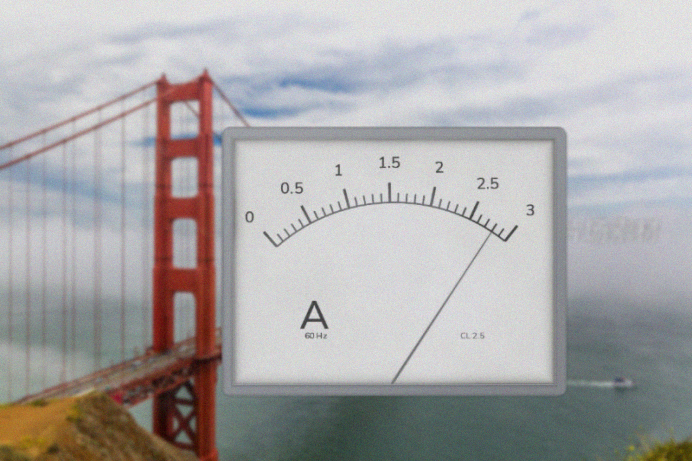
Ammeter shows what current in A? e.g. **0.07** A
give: **2.8** A
